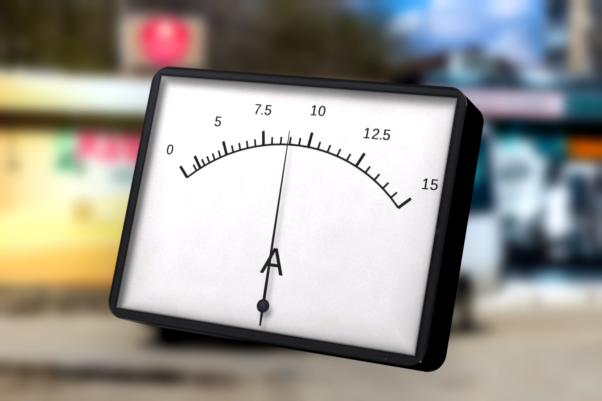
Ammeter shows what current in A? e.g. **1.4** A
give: **9** A
